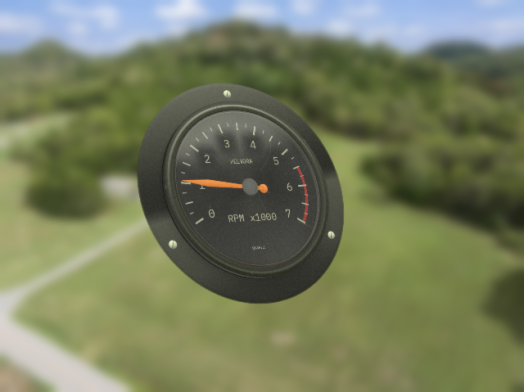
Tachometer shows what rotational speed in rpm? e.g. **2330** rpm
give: **1000** rpm
